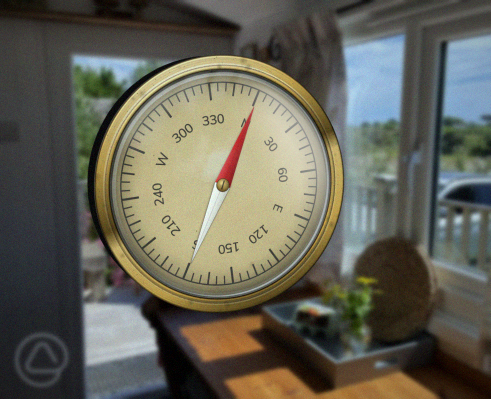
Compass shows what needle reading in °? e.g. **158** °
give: **0** °
